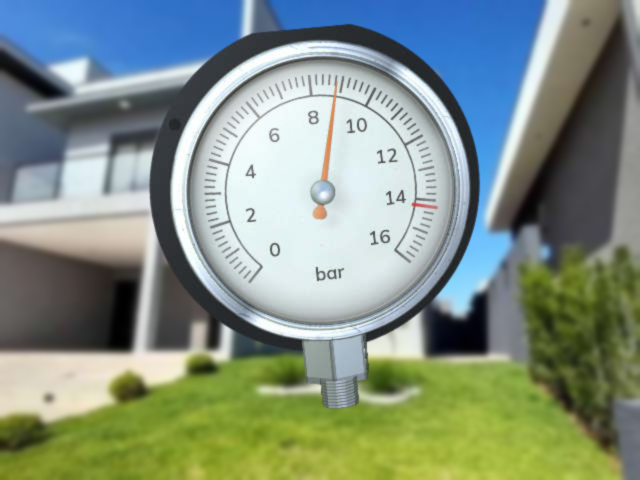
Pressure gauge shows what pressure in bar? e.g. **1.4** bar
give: **8.8** bar
